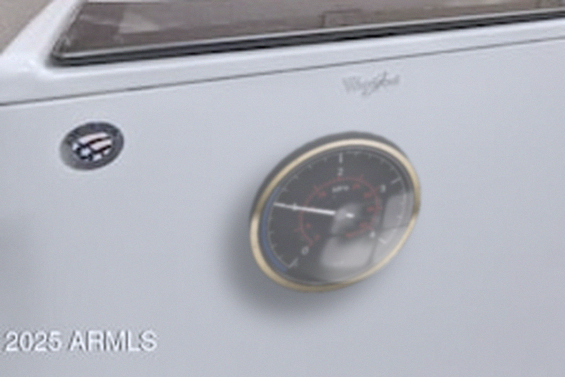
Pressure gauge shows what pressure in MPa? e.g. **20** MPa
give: **1** MPa
